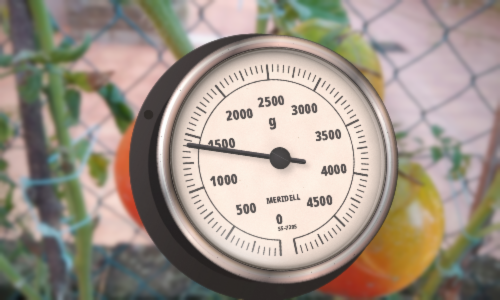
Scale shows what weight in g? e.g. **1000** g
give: **1400** g
